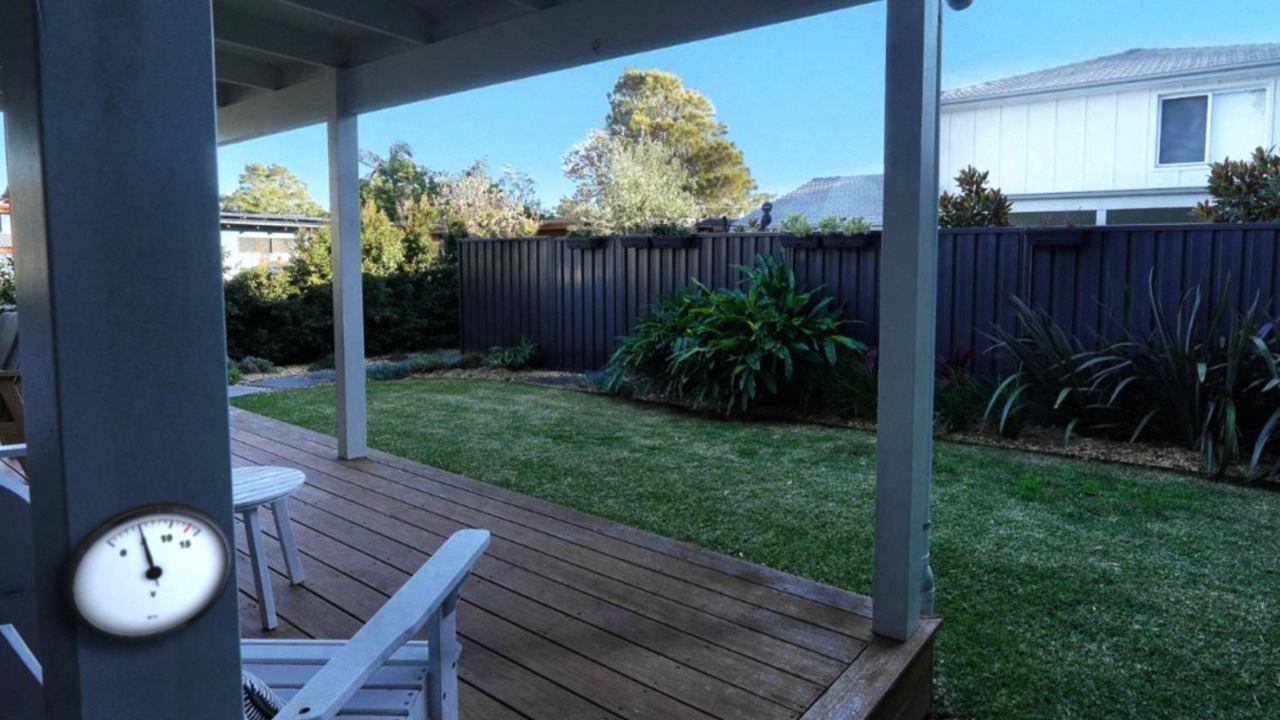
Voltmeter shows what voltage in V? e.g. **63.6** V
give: **5** V
